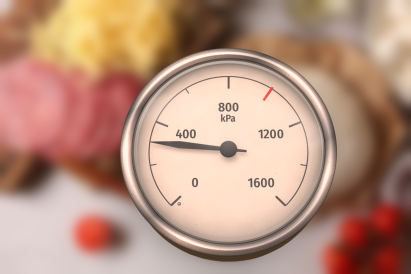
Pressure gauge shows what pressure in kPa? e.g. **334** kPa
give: **300** kPa
